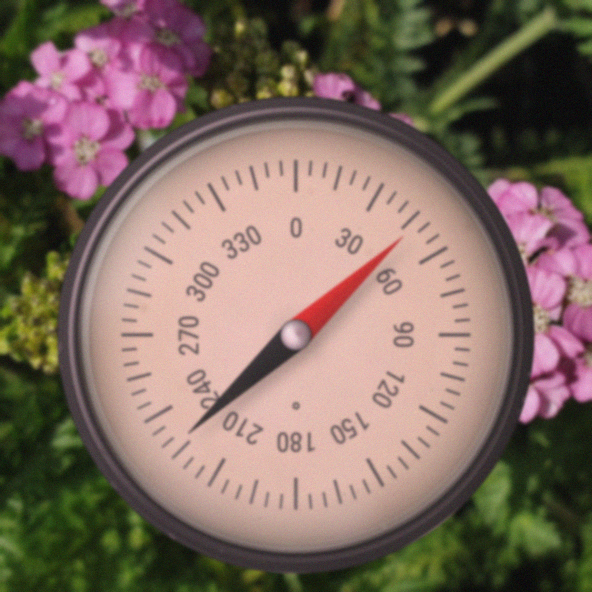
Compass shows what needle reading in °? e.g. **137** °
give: **47.5** °
